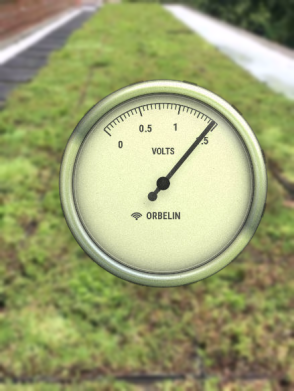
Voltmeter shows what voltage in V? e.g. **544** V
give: **1.45** V
